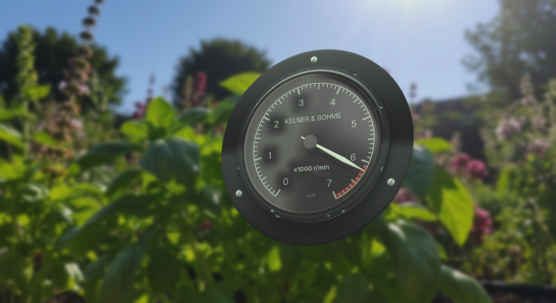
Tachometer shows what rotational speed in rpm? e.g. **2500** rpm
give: **6200** rpm
